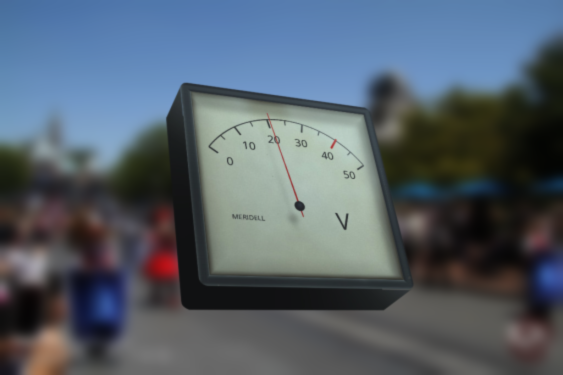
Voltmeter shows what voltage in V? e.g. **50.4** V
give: **20** V
